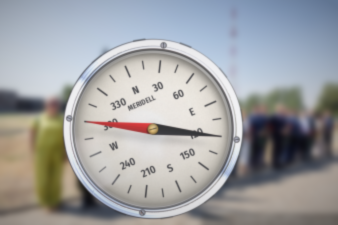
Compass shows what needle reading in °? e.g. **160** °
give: **300** °
